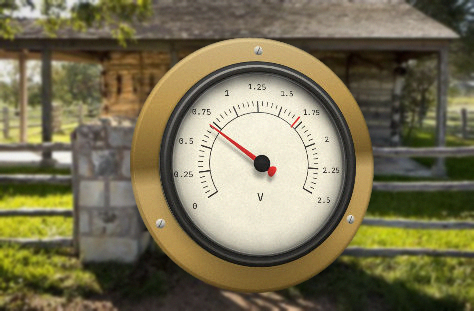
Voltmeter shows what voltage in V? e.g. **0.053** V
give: **0.7** V
